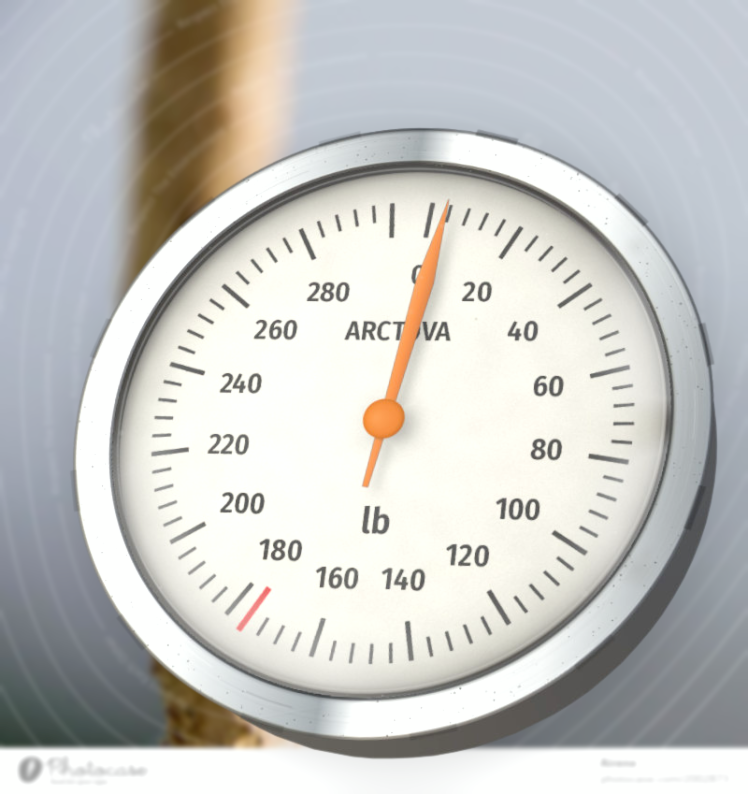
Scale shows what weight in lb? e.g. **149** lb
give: **4** lb
